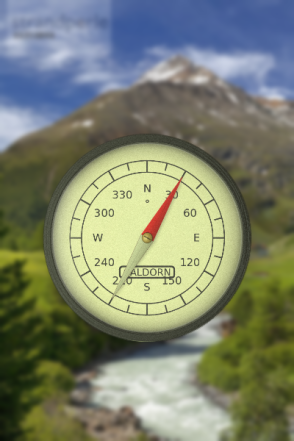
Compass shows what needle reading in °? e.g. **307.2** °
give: **30** °
